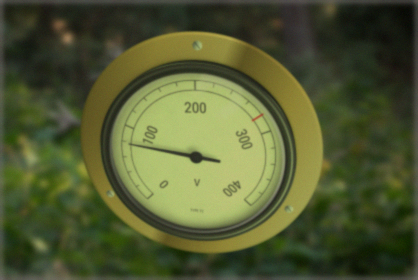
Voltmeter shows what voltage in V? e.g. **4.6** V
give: **80** V
